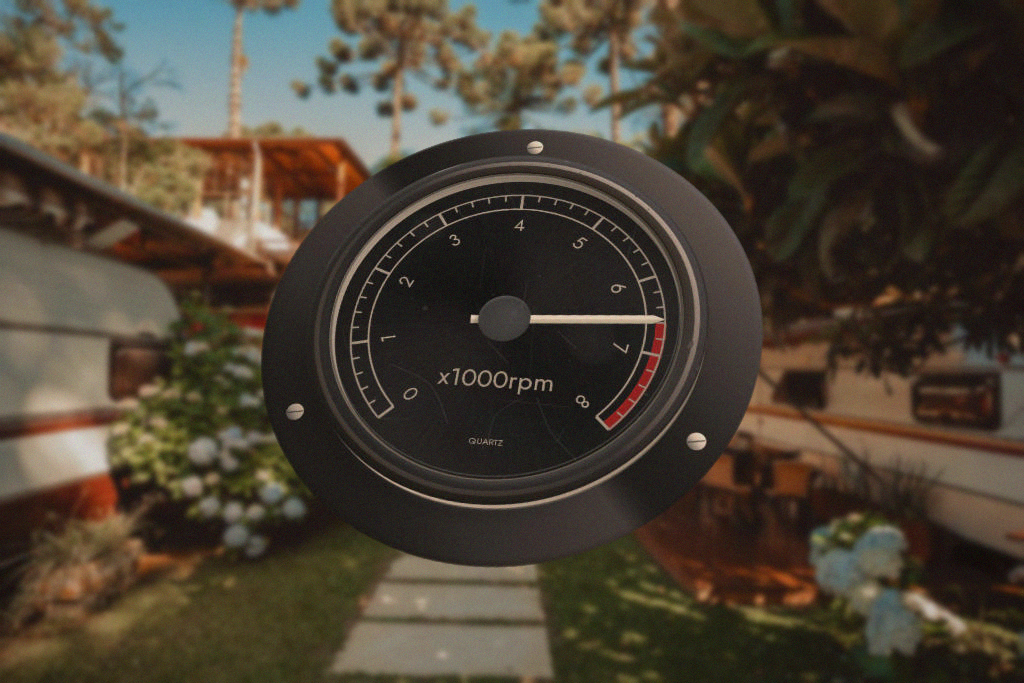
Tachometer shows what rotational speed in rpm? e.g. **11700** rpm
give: **6600** rpm
